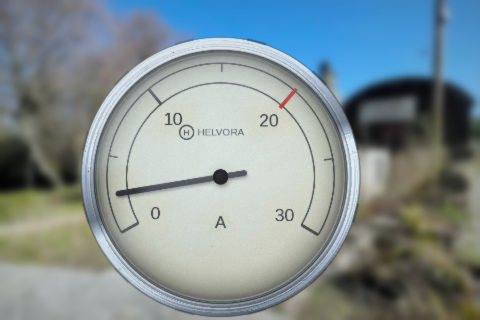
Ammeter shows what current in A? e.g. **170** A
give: **2.5** A
